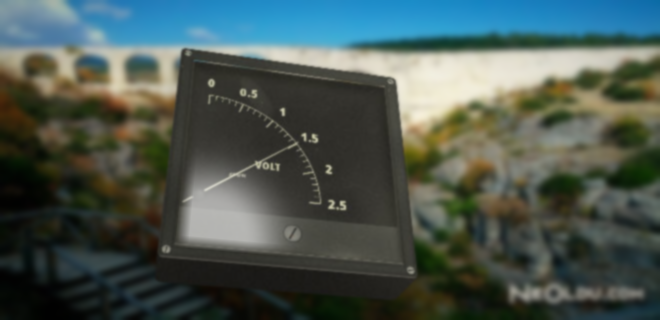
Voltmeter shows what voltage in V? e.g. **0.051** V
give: **1.5** V
